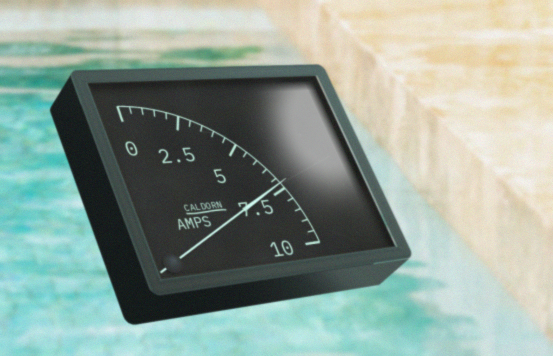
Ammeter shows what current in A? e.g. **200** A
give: **7.25** A
